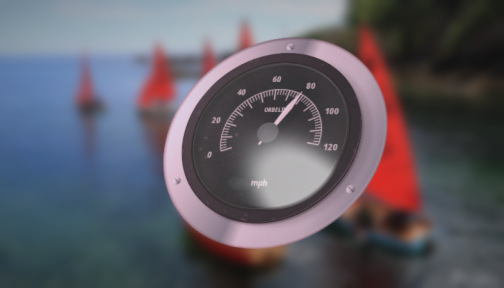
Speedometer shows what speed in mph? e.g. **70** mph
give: **80** mph
